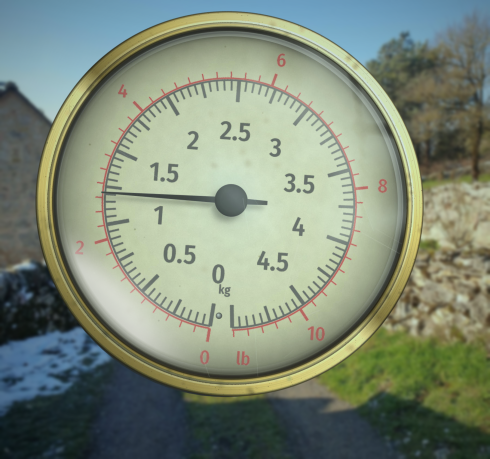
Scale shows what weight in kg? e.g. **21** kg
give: **1.2** kg
